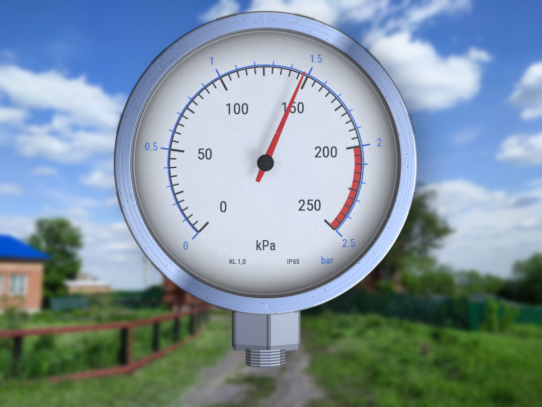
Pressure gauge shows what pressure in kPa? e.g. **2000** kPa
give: **147.5** kPa
